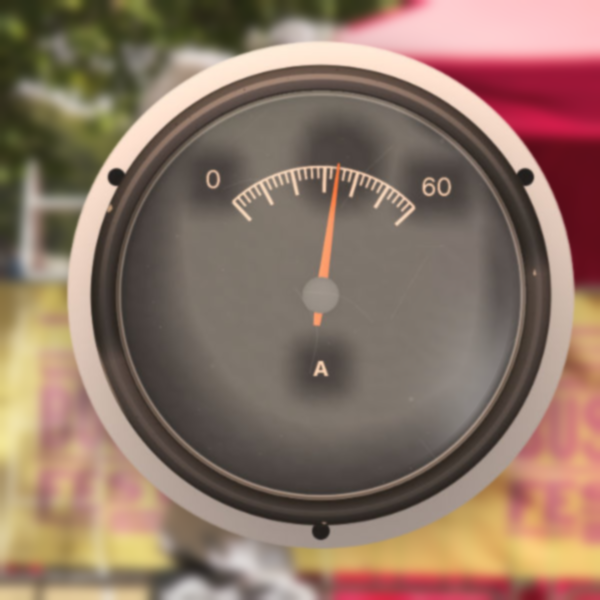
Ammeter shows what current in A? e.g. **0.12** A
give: **34** A
